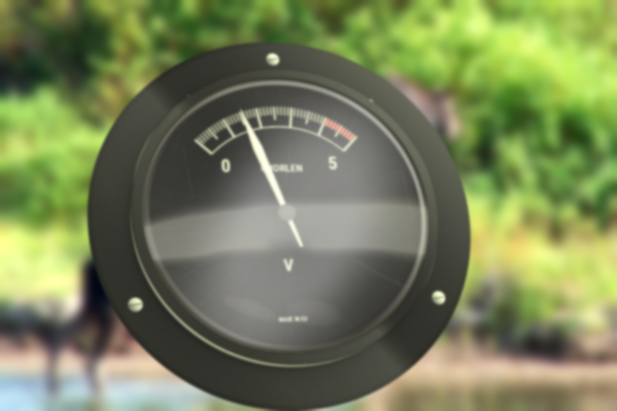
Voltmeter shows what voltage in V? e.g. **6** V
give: **1.5** V
